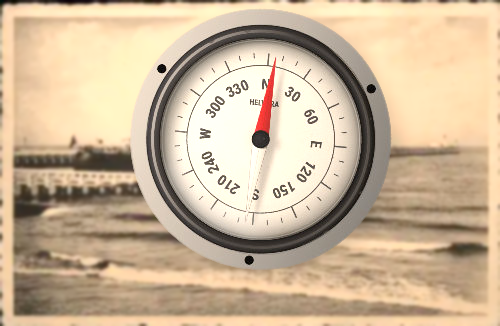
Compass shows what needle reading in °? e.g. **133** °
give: **5** °
